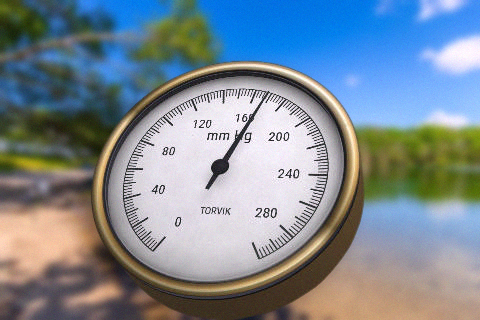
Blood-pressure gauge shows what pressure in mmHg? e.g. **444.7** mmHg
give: **170** mmHg
